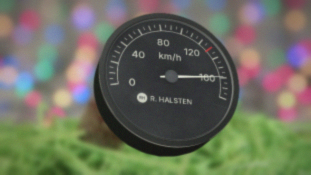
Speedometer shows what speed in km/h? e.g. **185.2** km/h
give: **160** km/h
